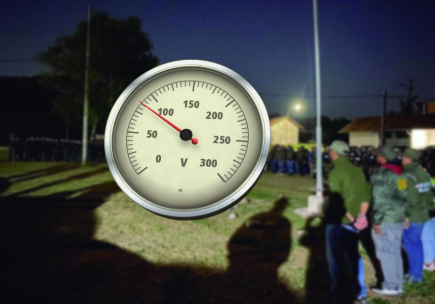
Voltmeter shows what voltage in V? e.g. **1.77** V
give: **85** V
